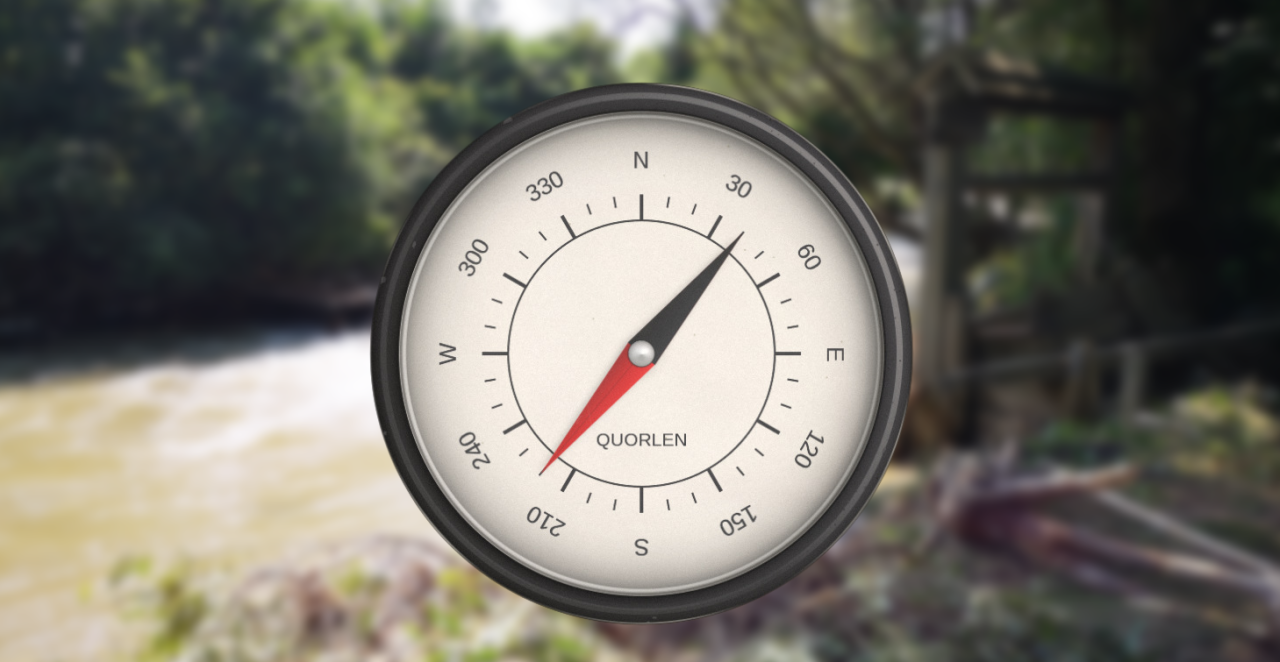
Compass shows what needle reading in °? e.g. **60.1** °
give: **220** °
